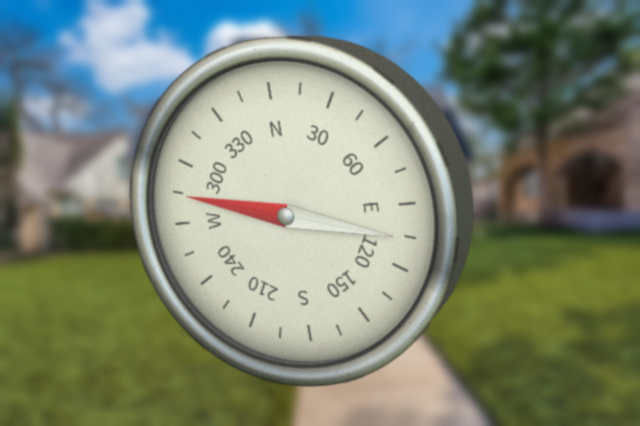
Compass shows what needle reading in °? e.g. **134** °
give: **285** °
